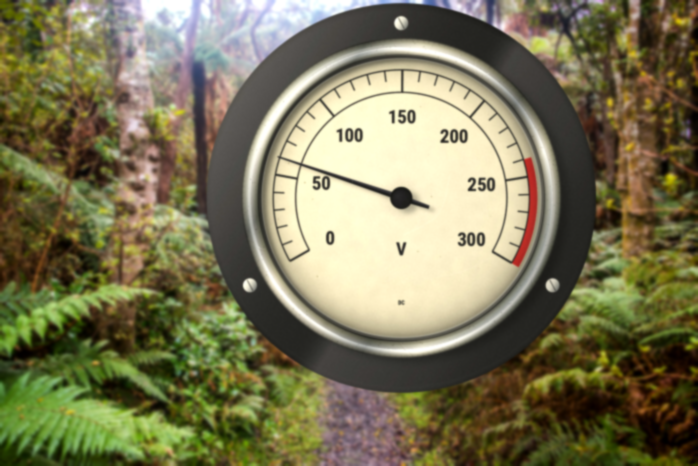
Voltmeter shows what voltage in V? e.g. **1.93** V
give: **60** V
